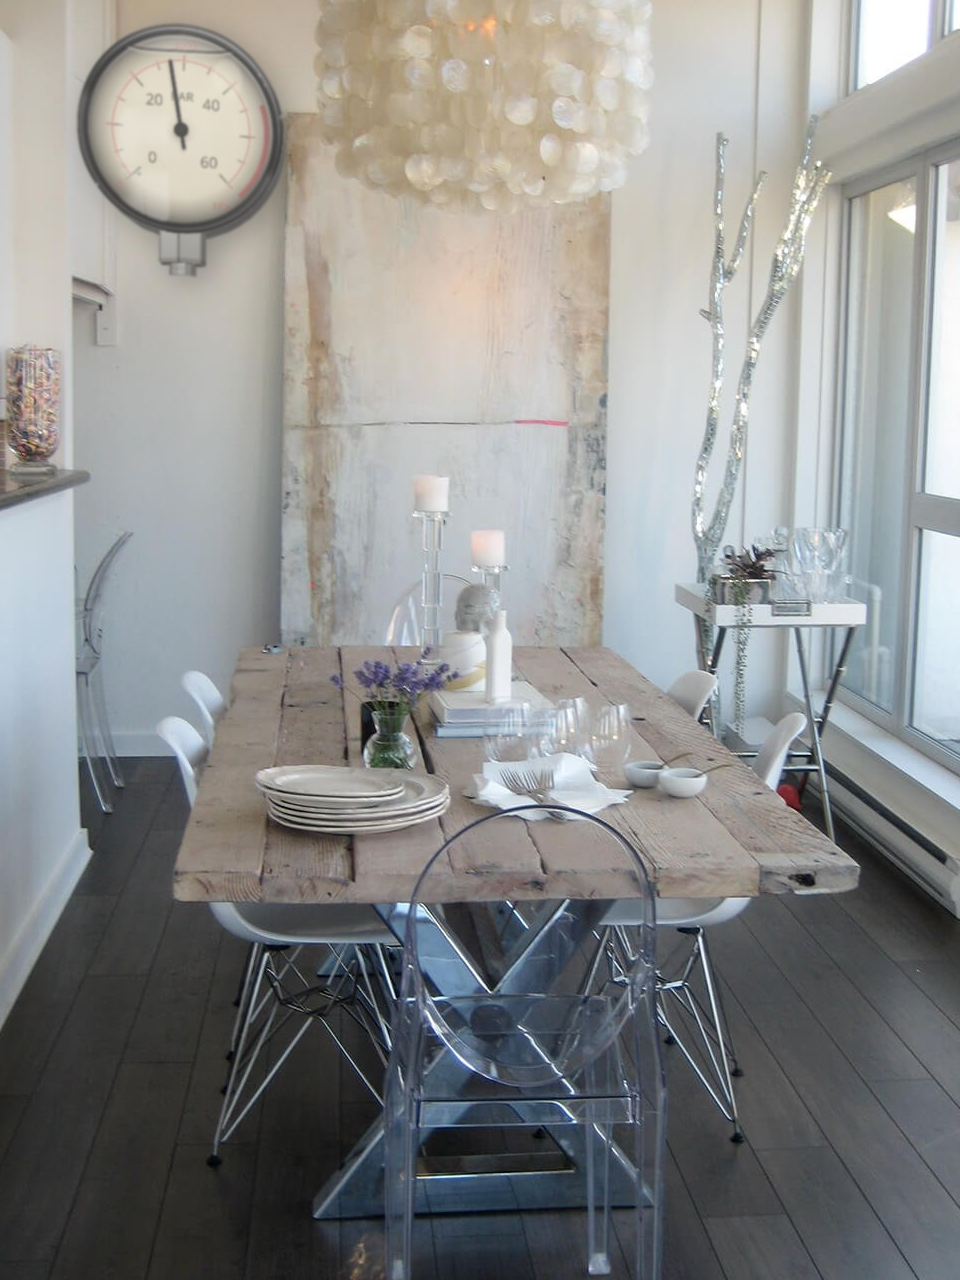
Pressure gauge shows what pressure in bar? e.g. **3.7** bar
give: **27.5** bar
